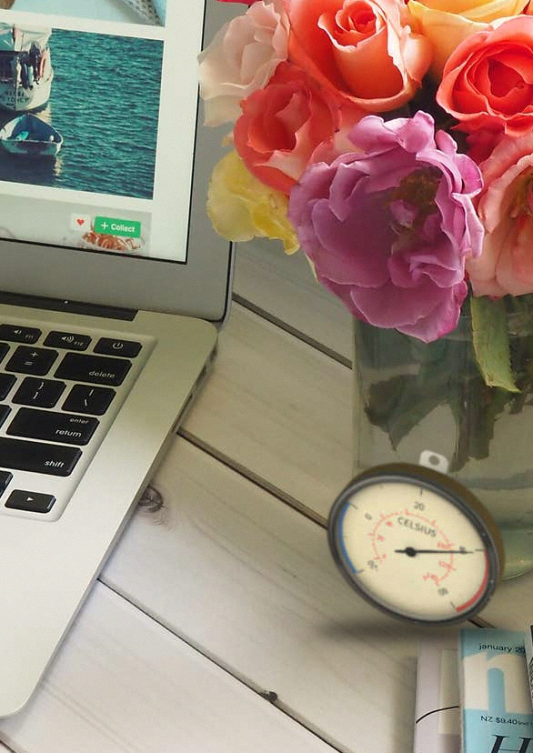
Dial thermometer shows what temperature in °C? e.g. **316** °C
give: **40** °C
